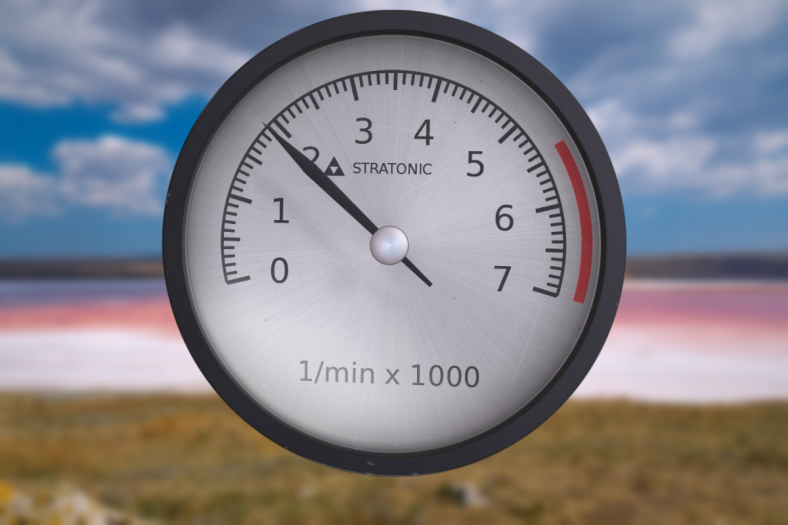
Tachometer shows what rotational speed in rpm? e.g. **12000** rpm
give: **1900** rpm
